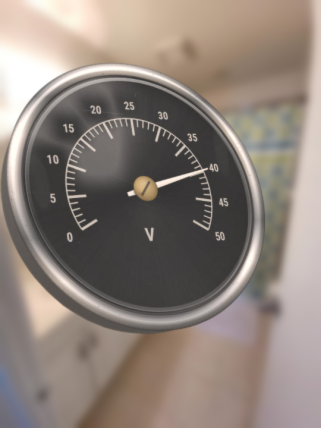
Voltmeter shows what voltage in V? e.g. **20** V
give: **40** V
